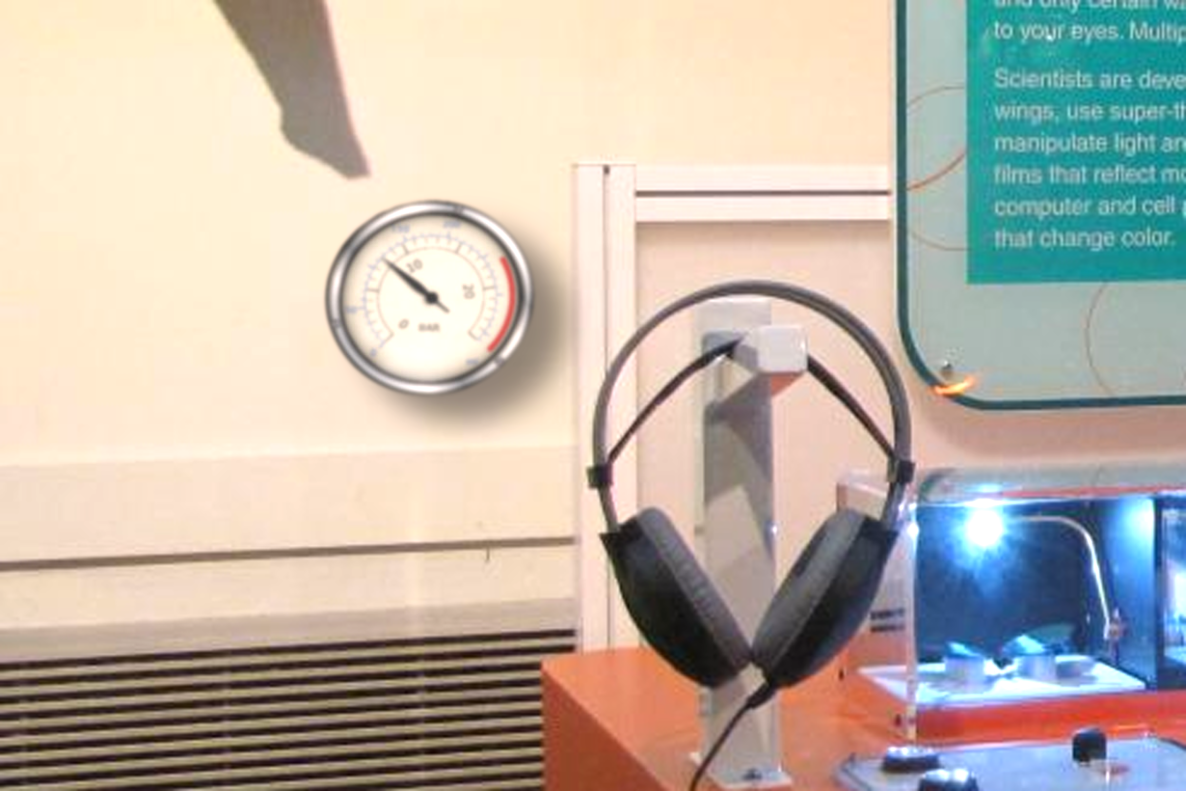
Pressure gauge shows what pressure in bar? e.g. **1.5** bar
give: **8** bar
